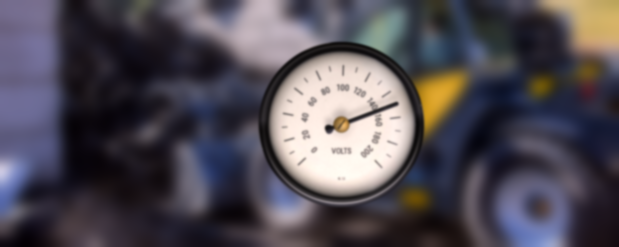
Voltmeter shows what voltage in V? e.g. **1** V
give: **150** V
